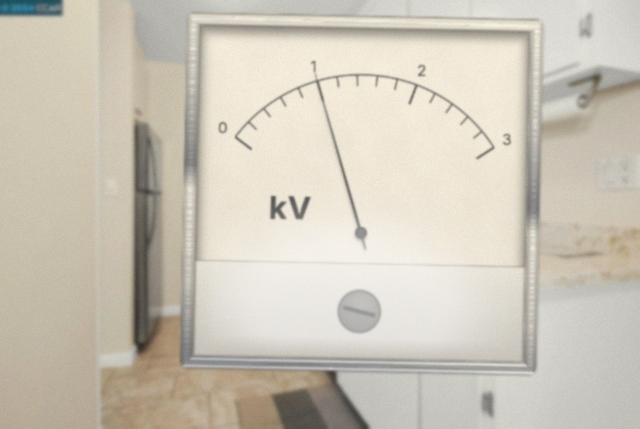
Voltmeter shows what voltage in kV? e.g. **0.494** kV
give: **1** kV
